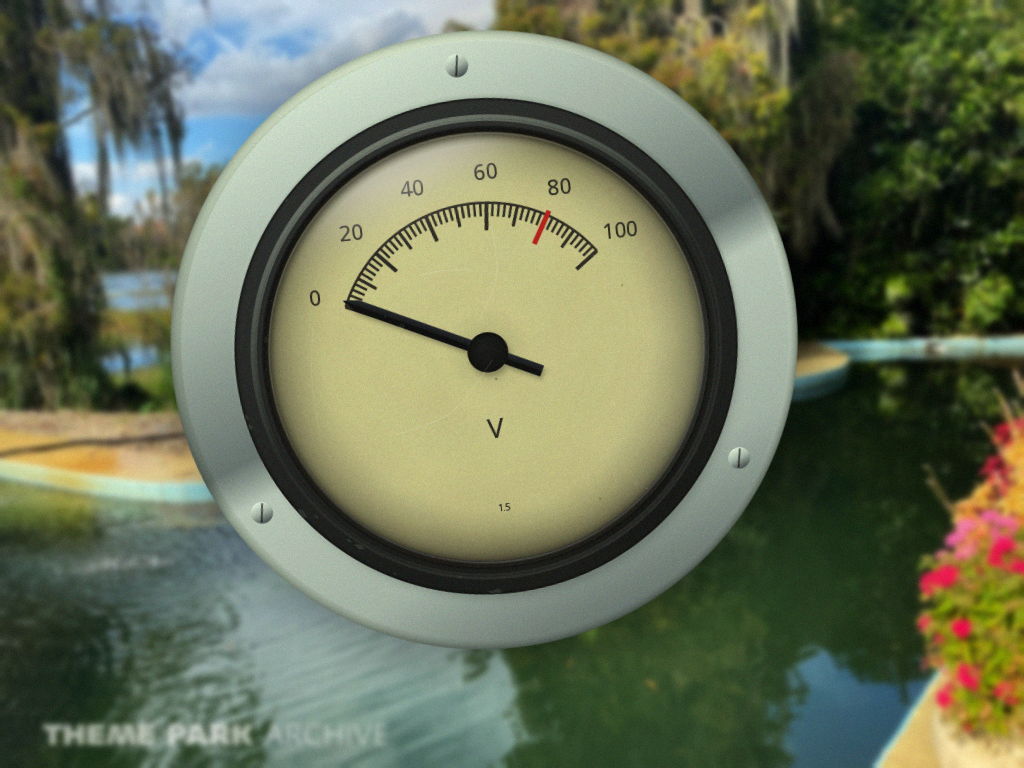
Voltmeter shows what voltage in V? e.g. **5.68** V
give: **2** V
